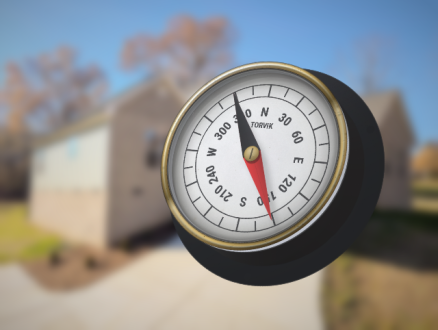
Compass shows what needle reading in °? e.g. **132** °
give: **150** °
